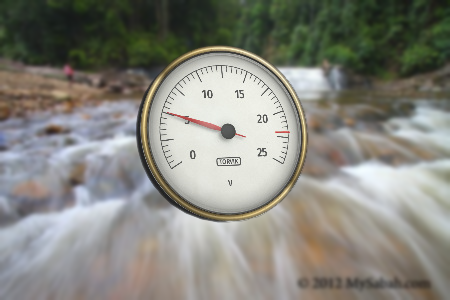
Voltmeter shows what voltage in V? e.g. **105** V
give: **5** V
